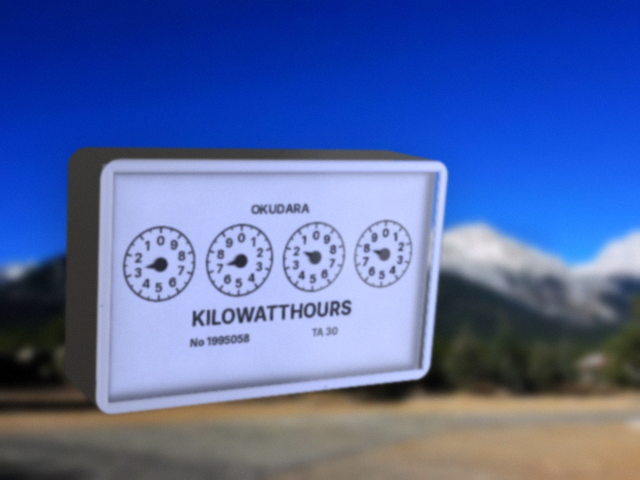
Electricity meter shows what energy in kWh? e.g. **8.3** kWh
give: **2718** kWh
